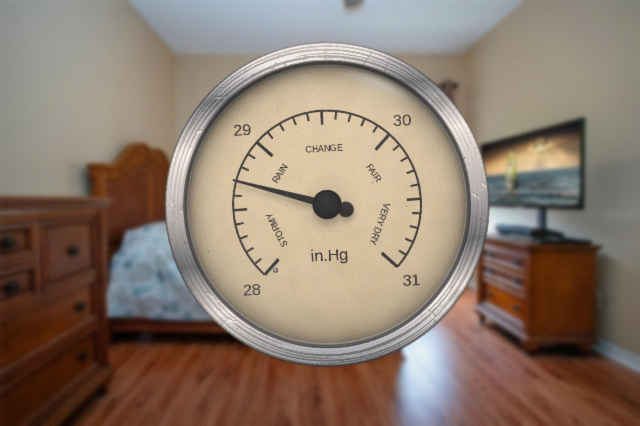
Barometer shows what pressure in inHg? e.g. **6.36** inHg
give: **28.7** inHg
